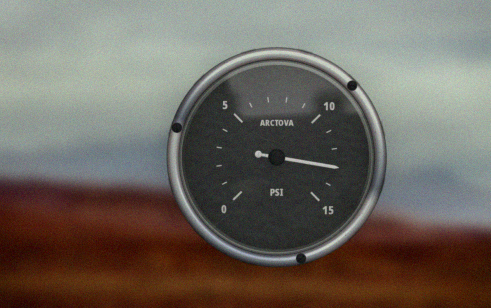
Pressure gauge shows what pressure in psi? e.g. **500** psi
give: **13** psi
